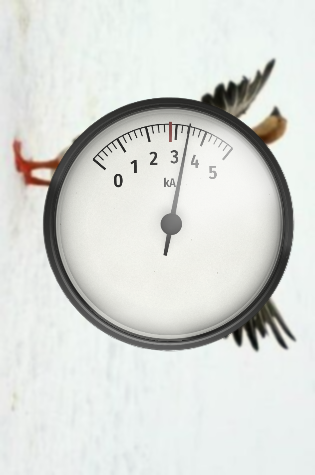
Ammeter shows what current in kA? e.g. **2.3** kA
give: **3.4** kA
